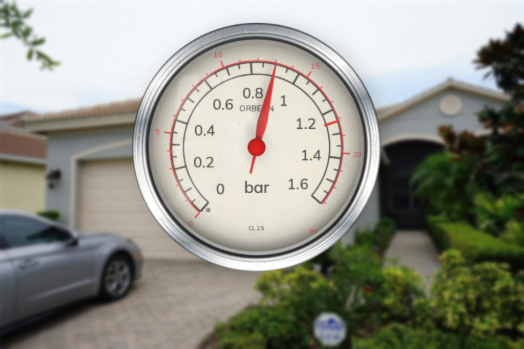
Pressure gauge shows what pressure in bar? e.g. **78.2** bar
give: **0.9** bar
